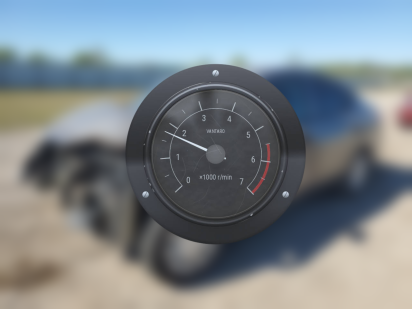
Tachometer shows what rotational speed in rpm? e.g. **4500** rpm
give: **1750** rpm
